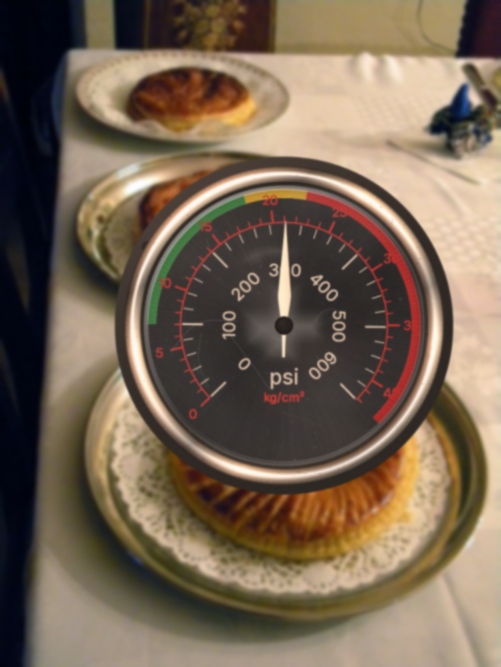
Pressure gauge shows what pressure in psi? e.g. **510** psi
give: **300** psi
